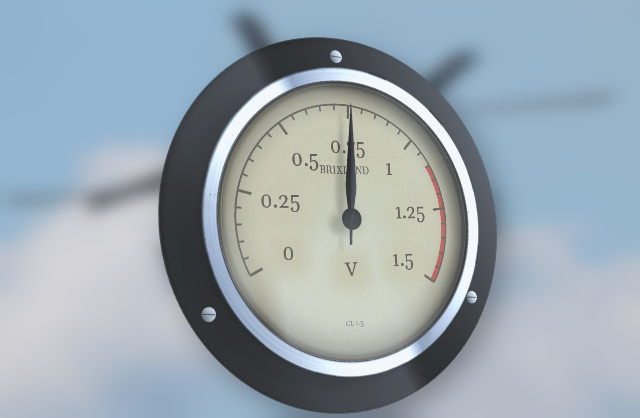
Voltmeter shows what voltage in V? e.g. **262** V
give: **0.75** V
